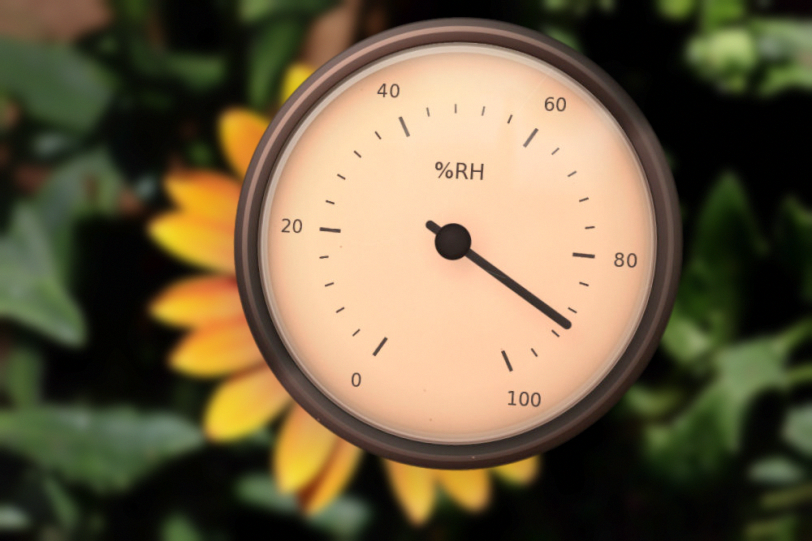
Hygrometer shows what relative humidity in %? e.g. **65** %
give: **90** %
